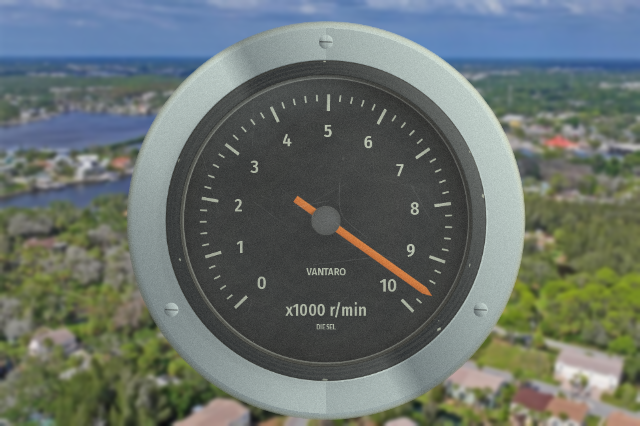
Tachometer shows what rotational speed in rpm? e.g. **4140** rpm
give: **9600** rpm
